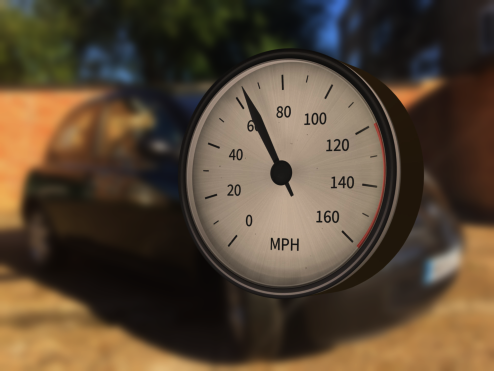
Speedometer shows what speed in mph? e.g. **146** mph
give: **65** mph
